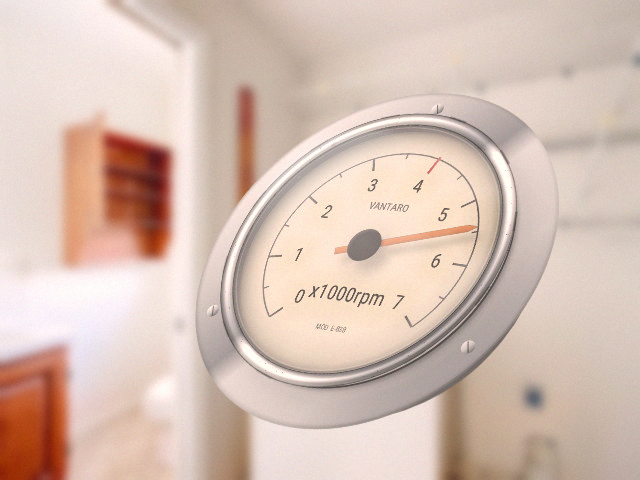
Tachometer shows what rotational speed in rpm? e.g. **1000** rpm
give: **5500** rpm
